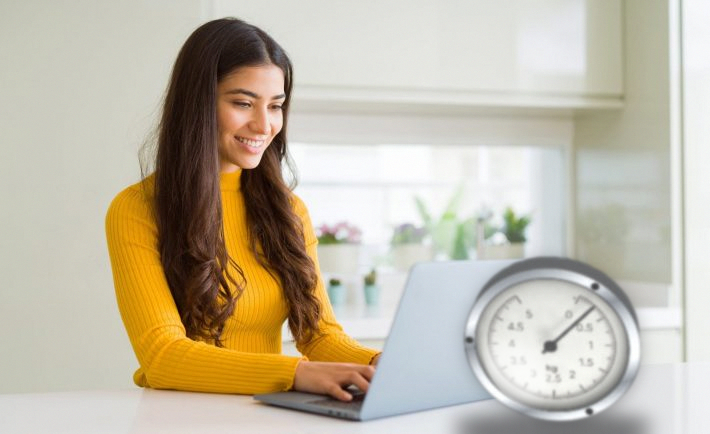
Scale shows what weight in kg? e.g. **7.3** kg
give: **0.25** kg
